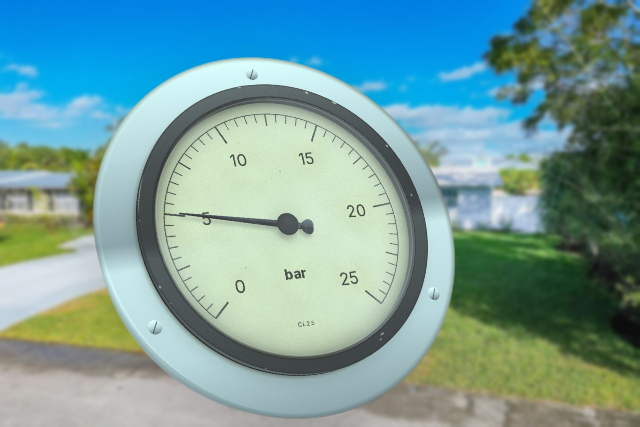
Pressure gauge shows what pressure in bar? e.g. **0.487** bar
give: **5** bar
